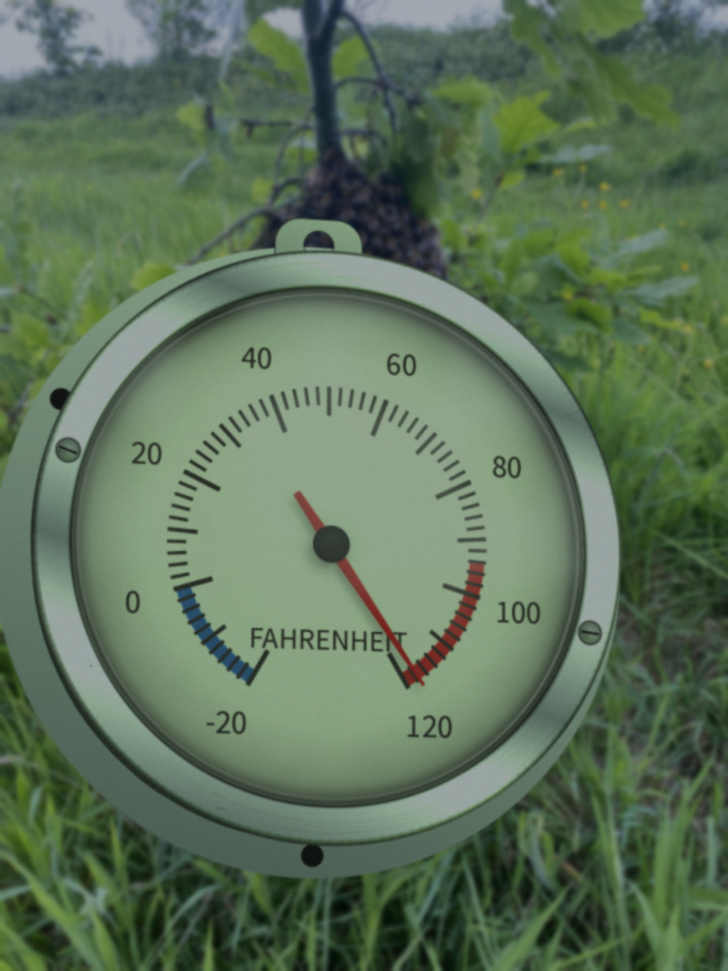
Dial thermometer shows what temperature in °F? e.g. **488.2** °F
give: **118** °F
